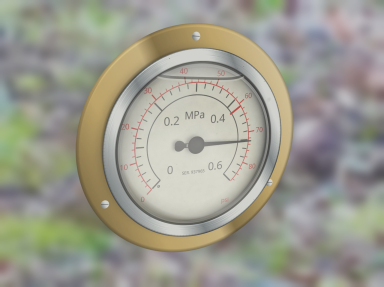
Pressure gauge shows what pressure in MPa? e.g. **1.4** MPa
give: **0.5** MPa
